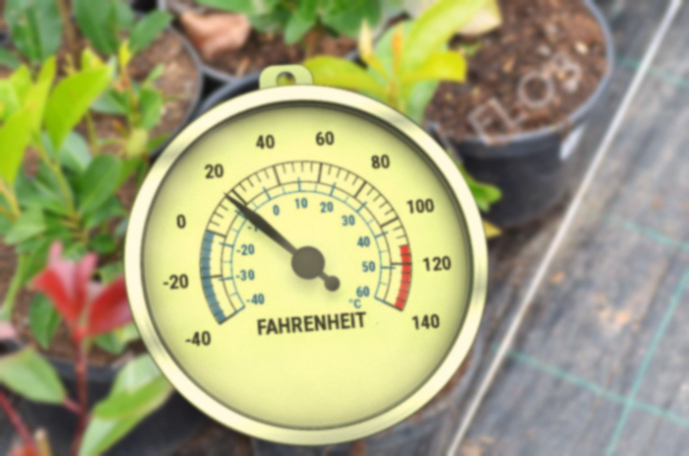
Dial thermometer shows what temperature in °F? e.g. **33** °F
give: **16** °F
